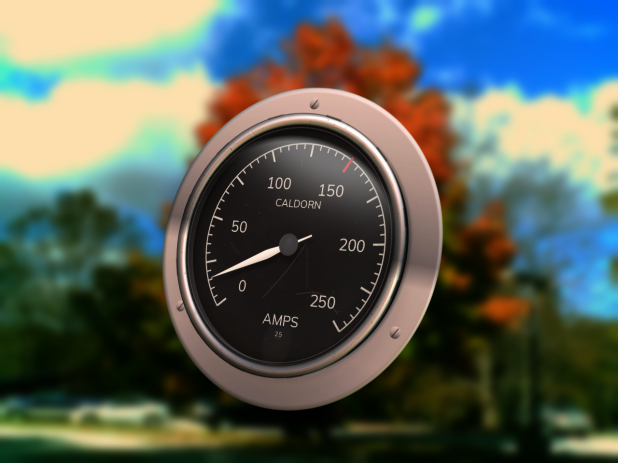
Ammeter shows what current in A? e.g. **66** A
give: **15** A
